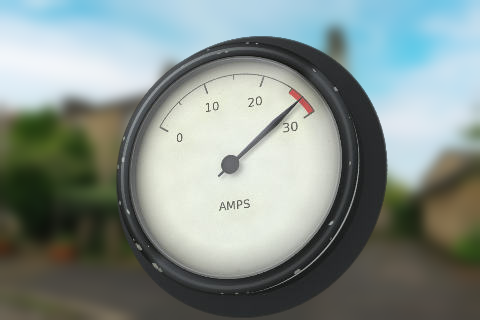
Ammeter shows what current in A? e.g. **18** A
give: **27.5** A
